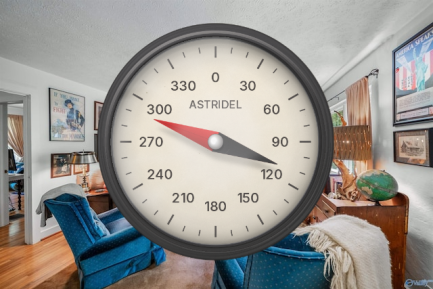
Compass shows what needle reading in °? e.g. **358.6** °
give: **290** °
